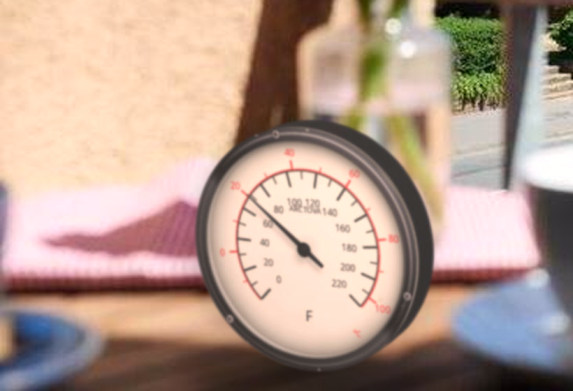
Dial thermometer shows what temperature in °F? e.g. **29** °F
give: **70** °F
